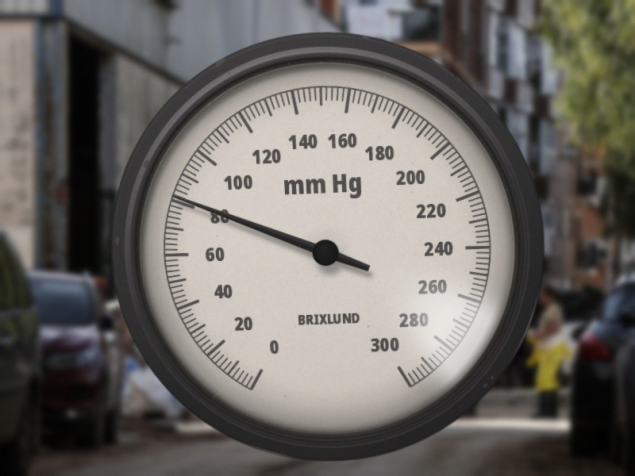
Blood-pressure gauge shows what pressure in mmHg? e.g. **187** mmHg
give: **82** mmHg
